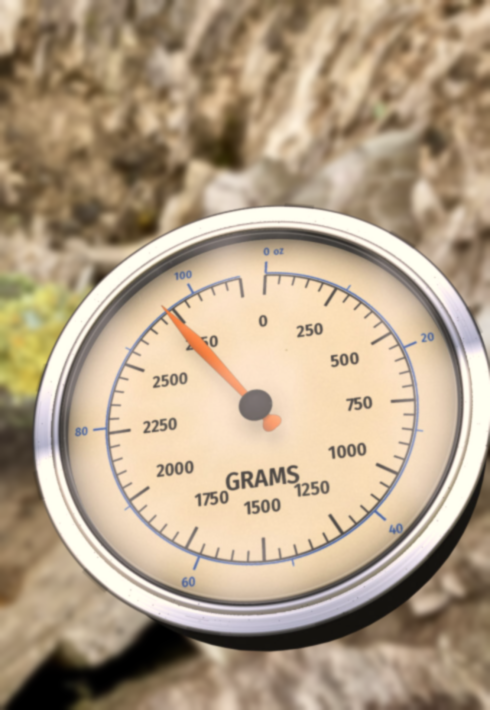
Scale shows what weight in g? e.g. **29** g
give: **2725** g
